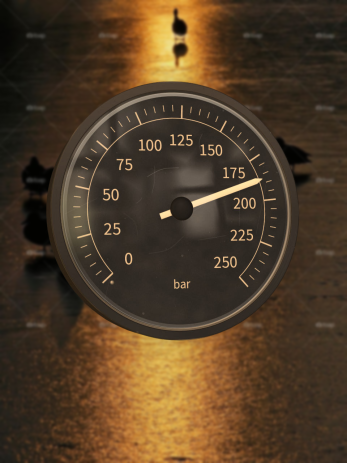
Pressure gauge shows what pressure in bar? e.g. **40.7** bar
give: **187.5** bar
